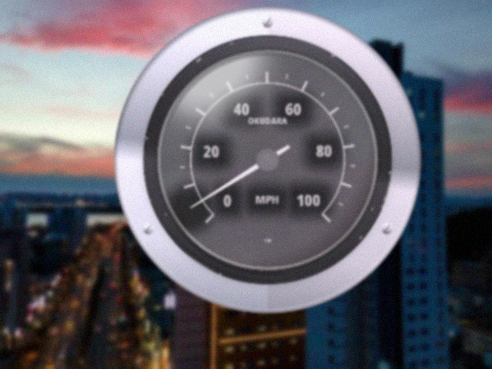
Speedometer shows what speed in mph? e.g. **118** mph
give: **5** mph
